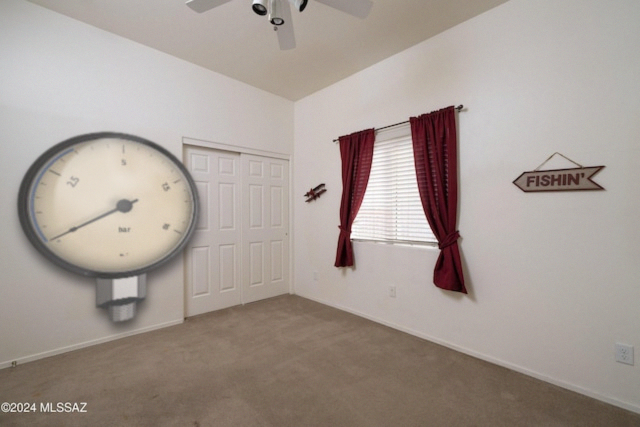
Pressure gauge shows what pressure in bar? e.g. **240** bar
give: **0** bar
